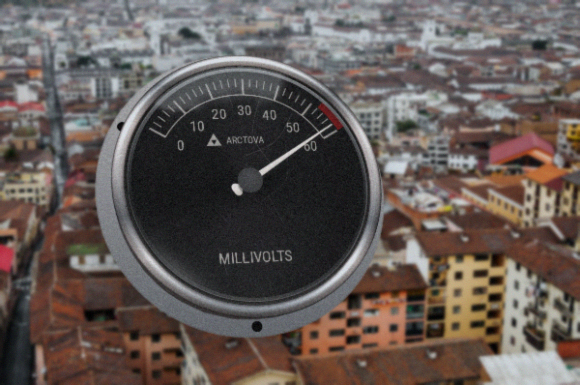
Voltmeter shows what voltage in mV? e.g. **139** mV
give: **58** mV
